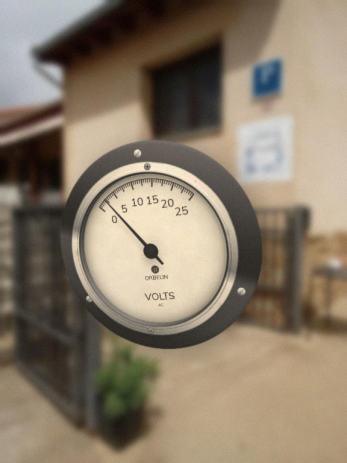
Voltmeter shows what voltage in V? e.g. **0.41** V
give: **2.5** V
